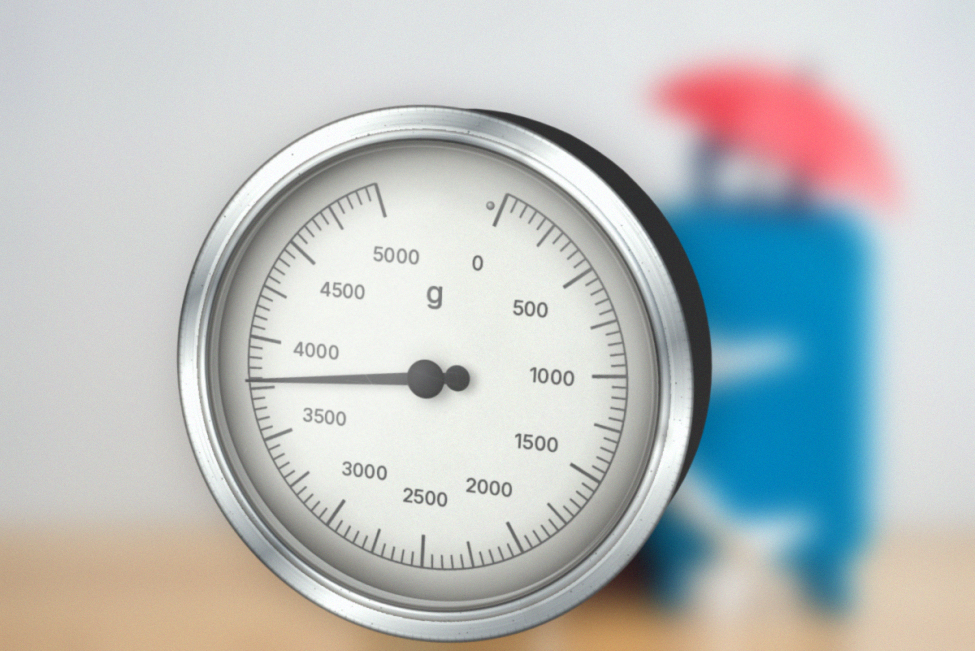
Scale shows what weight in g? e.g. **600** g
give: **3800** g
